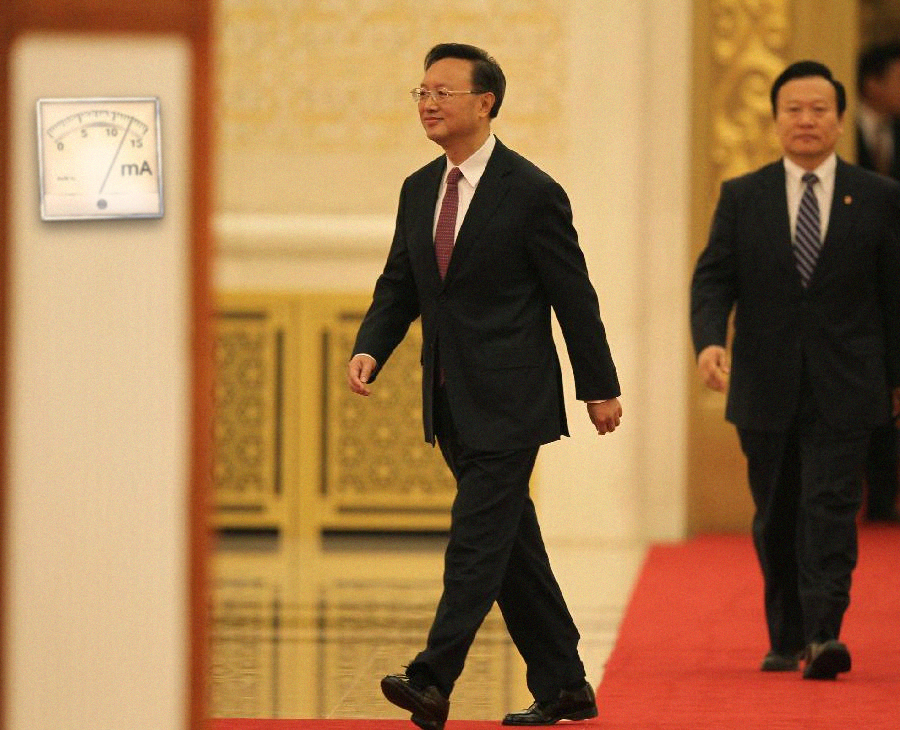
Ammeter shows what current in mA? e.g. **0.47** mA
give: **12.5** mA
